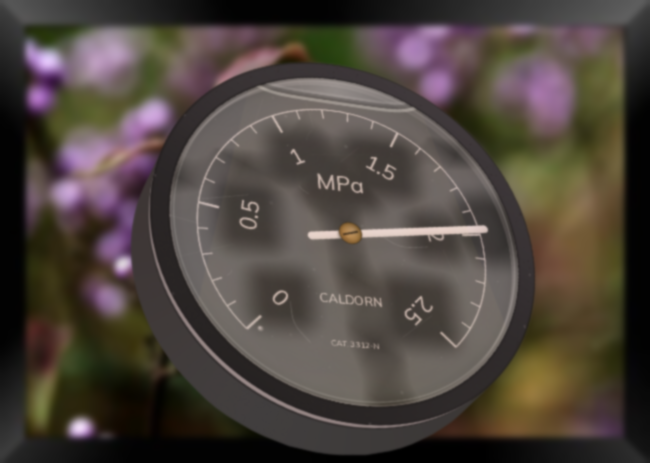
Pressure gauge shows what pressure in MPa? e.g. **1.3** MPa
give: **2** MPa
